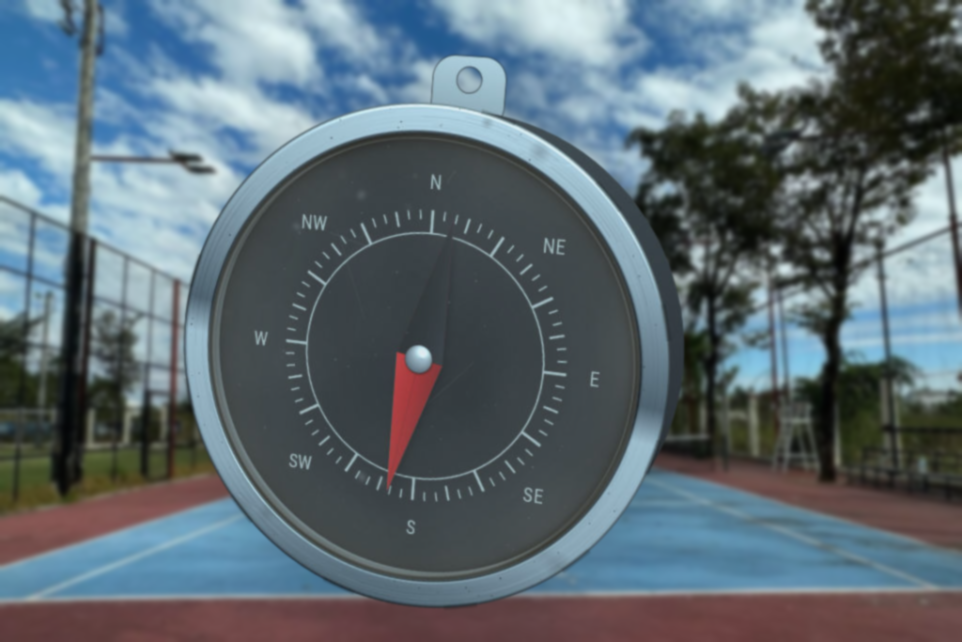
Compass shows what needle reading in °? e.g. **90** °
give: **190** °
